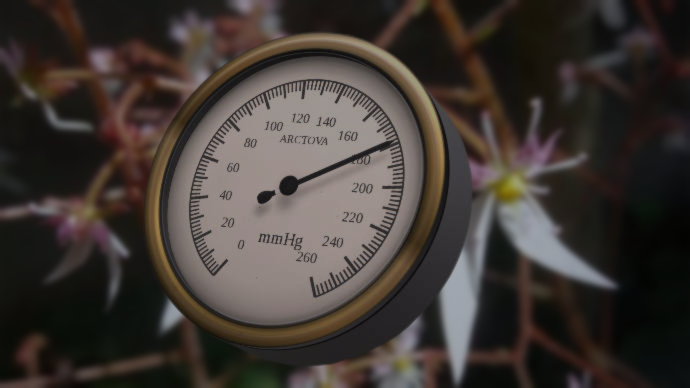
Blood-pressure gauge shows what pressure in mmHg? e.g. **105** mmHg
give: **180** mmHg
